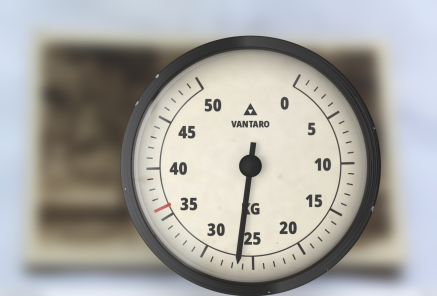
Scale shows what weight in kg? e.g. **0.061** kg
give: **26.5** kg
